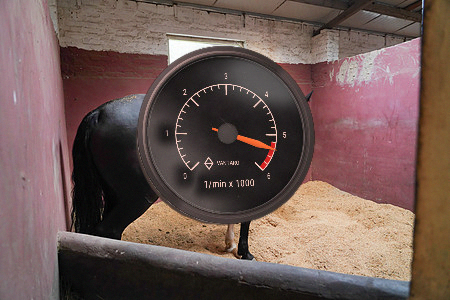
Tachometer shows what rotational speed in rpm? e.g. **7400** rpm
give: **5400** rpm
